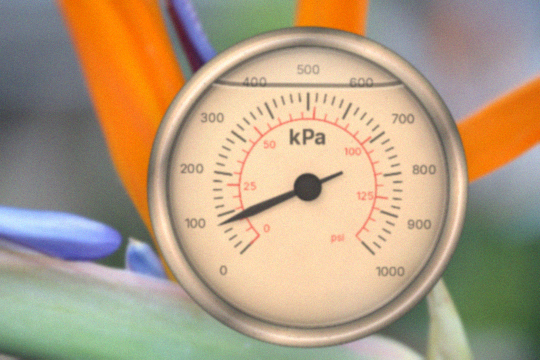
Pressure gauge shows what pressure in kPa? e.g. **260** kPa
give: **80** kPa
